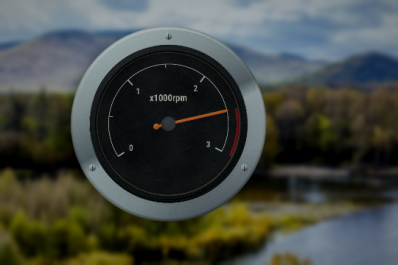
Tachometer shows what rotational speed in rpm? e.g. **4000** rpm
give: **2500** rpm
